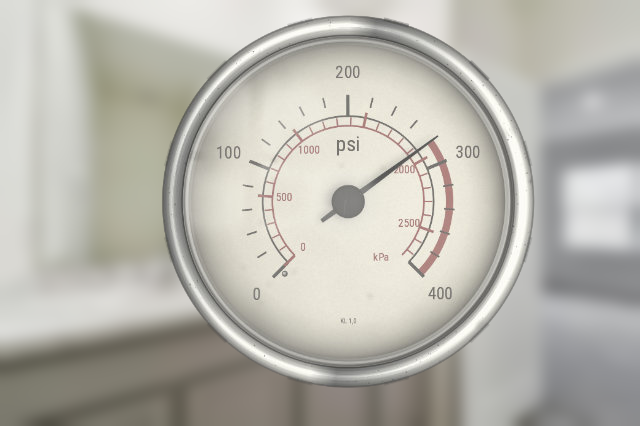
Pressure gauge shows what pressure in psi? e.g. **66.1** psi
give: **280** psi
